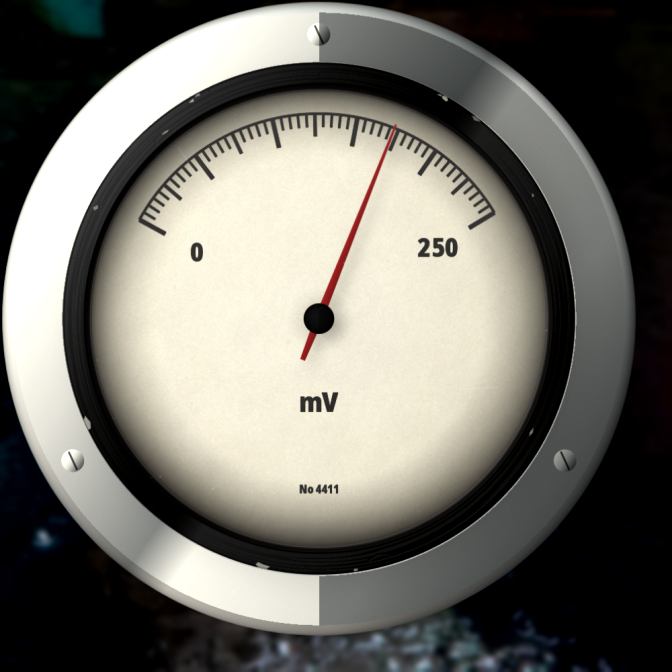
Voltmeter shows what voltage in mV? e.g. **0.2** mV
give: **172.5** mV
